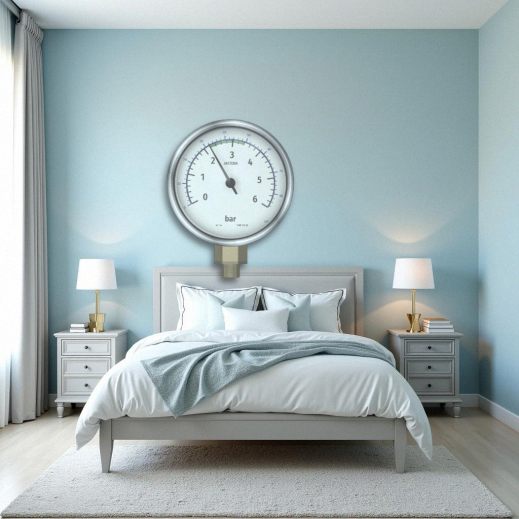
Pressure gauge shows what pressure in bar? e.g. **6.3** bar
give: **2.2** bar
